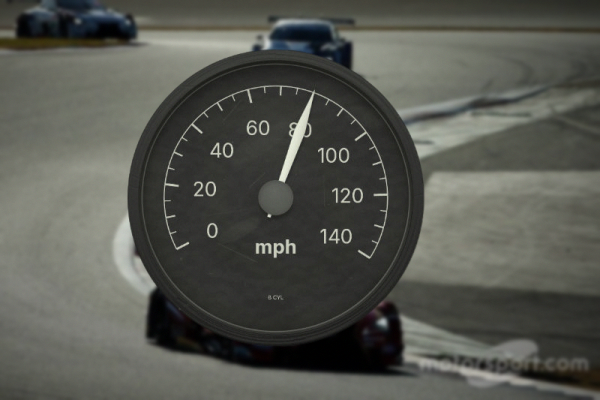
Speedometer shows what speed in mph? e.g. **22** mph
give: **80** mph
